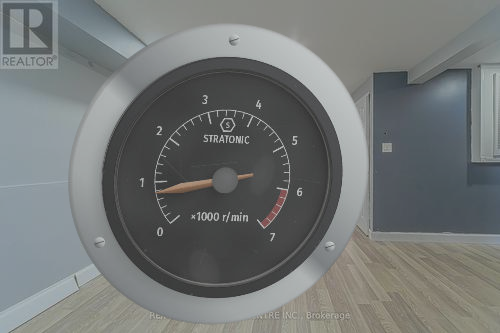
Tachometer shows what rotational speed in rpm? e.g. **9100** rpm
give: **800** rpm
